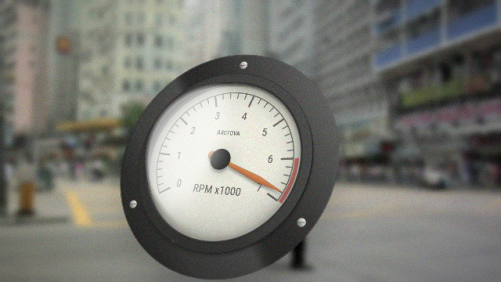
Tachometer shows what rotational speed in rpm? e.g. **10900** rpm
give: **6800** rpm
